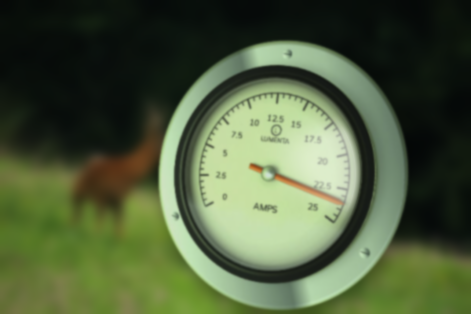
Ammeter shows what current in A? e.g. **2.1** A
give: **23.5** A
